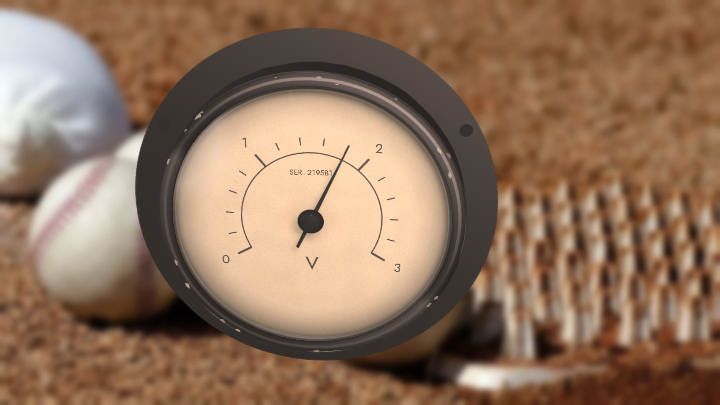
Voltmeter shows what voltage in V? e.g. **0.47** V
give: **1.8** V
